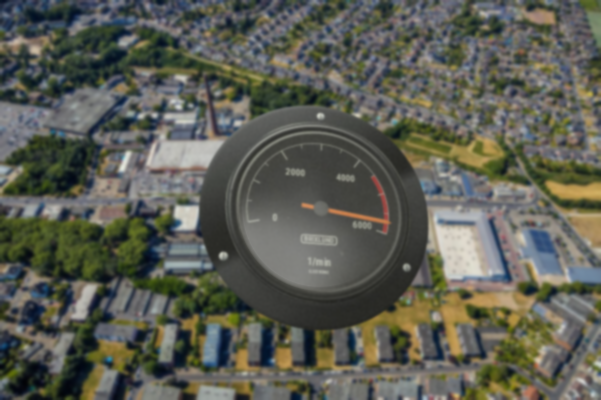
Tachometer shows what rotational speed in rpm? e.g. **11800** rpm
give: **5750** rpm
